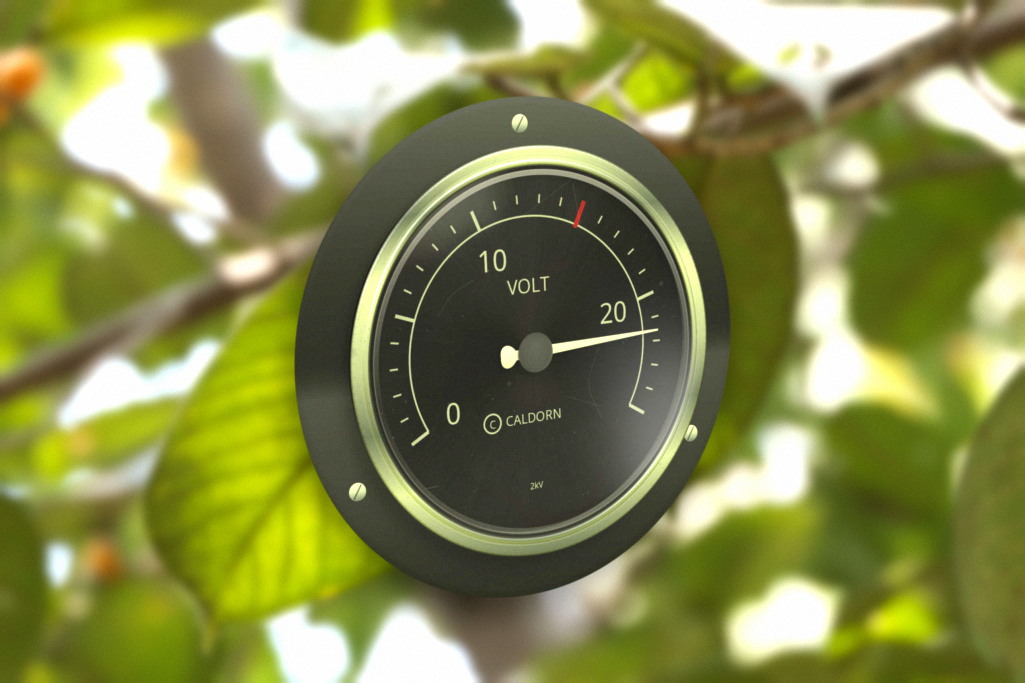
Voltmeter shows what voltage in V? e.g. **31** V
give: **21.5** V
